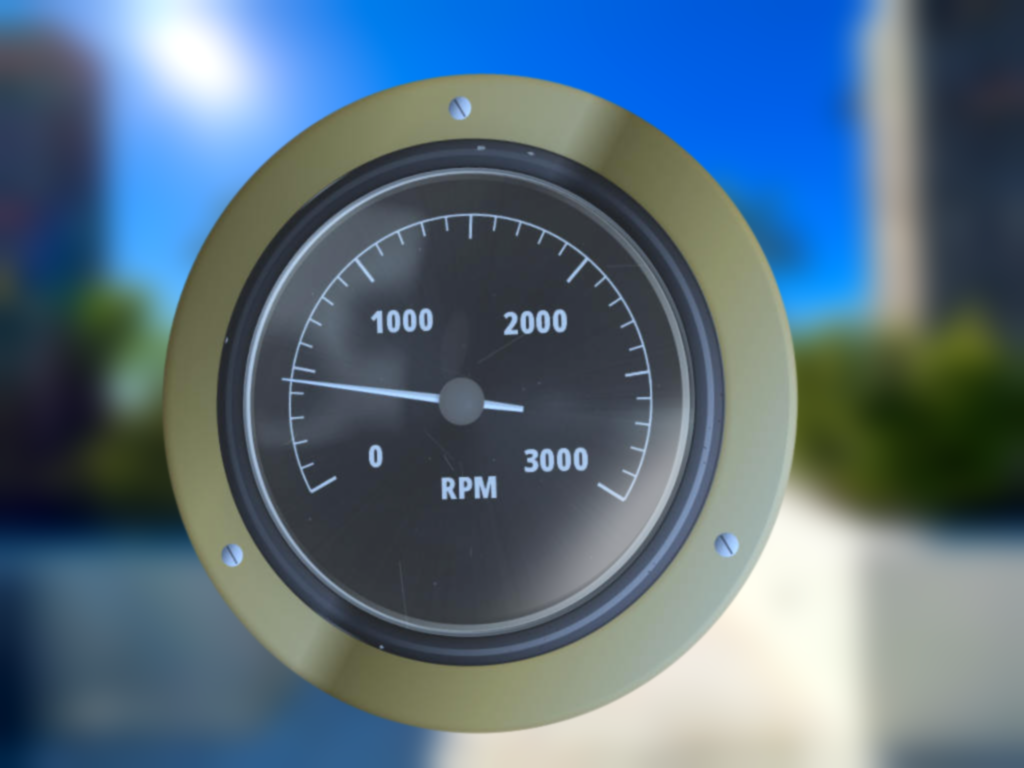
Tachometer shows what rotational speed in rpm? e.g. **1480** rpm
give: **450** rpm
